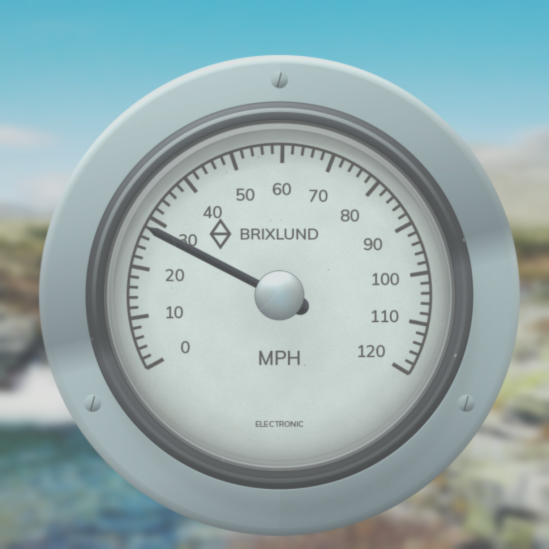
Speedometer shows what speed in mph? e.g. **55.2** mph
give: **28** mph
